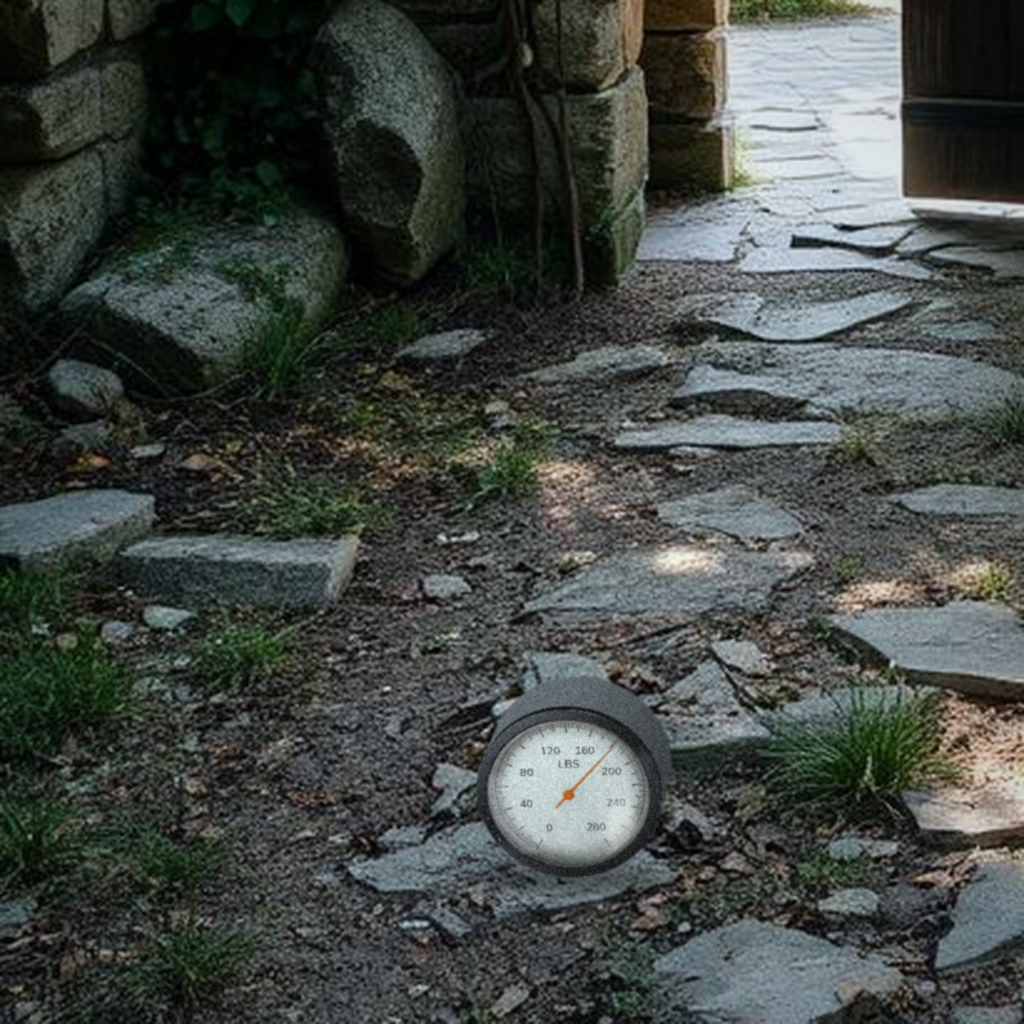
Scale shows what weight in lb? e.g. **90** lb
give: **180** lb
